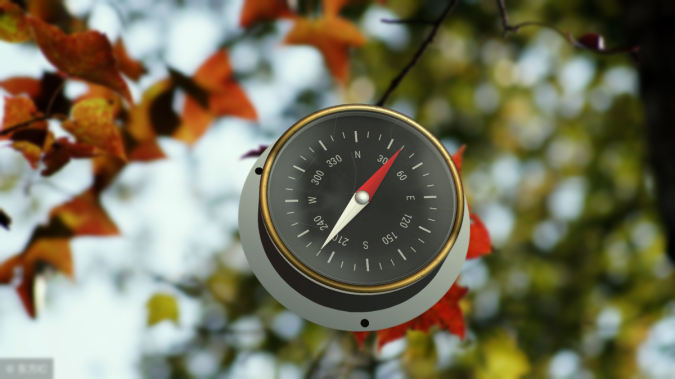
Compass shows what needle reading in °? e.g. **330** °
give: **40** °
